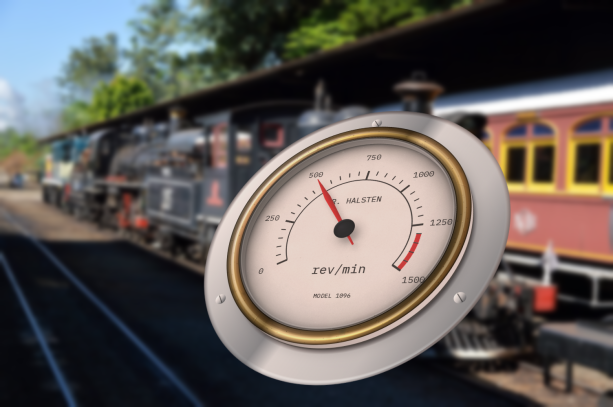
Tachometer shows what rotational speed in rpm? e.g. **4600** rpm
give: **500** rpm
